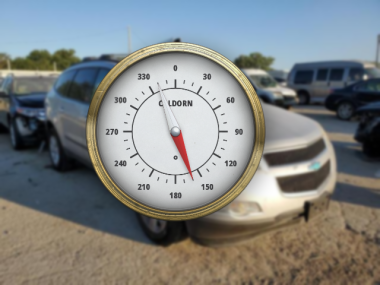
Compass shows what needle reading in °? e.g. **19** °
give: **160** °
